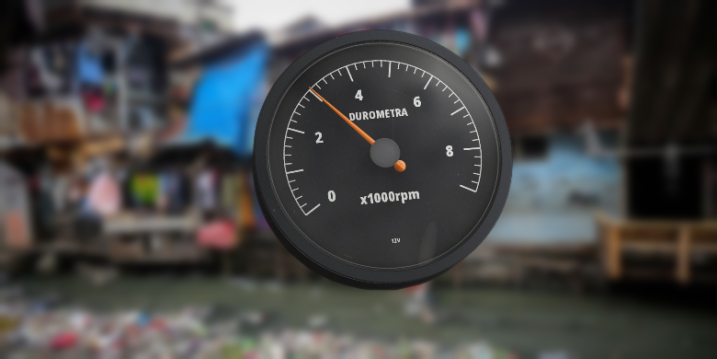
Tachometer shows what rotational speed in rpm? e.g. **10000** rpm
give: **3000** rpm
